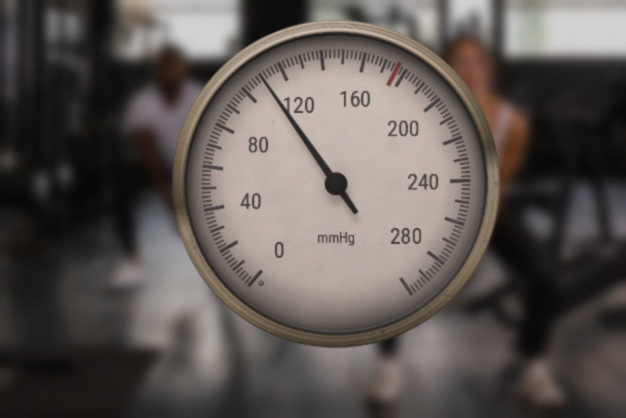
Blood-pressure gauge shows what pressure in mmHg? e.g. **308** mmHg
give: **110** mmHg
